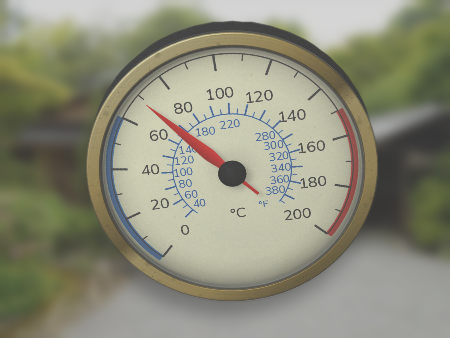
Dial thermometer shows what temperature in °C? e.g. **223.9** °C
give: **70** °C
